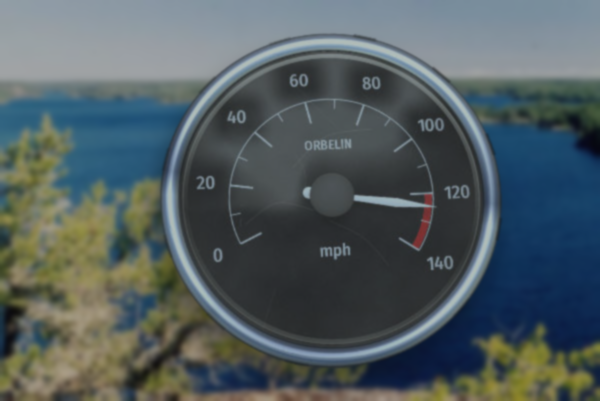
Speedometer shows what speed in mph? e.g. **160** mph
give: **125** mph
